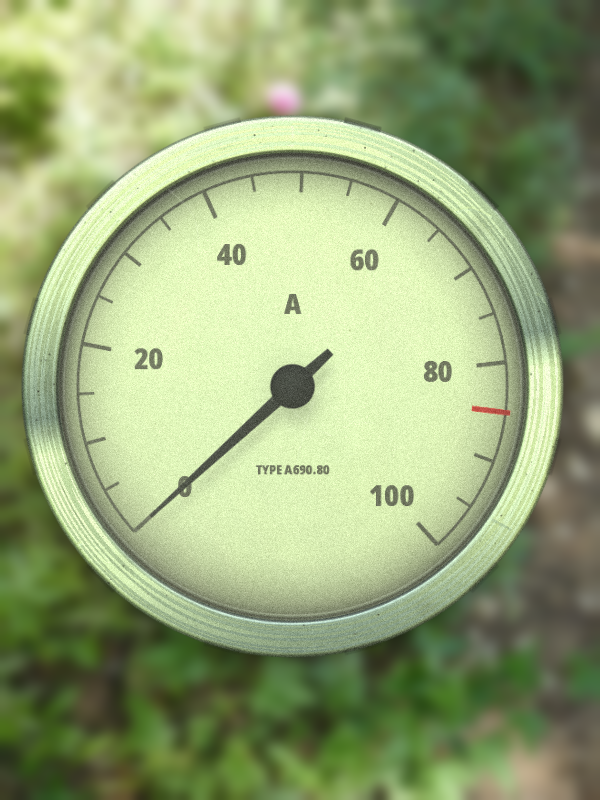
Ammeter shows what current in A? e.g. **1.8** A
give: **0** A
